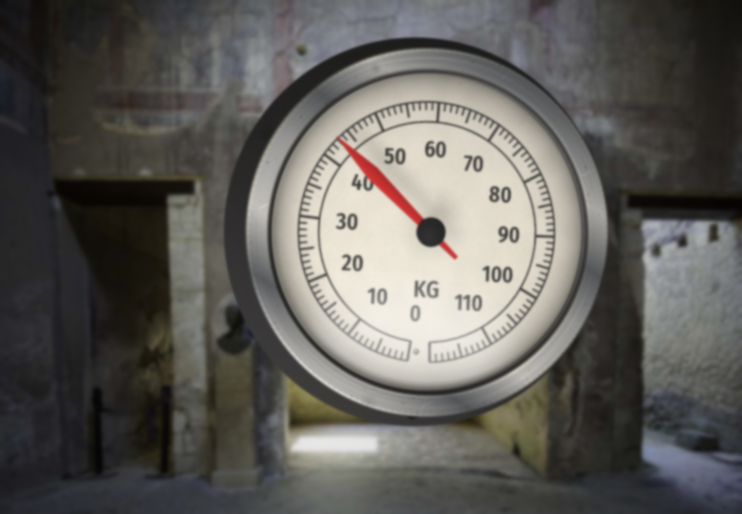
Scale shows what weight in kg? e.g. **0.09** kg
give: **43** kg
